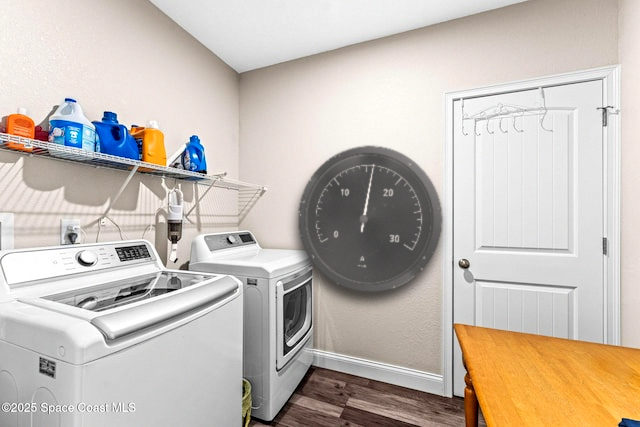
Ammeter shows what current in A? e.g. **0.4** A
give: **16** A
